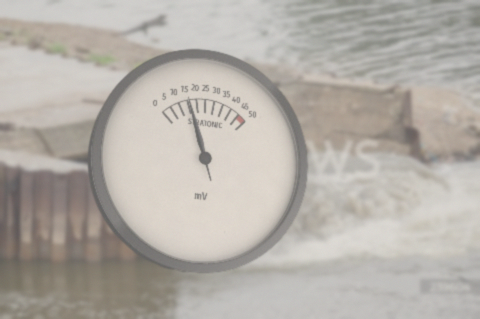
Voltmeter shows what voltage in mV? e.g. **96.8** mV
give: **15** mV
